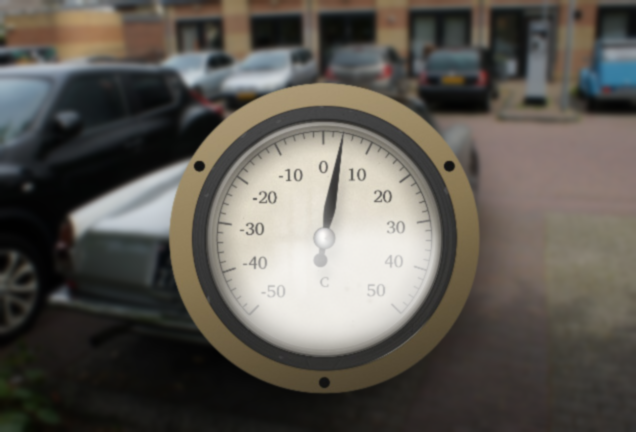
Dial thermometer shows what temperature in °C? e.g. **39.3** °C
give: **4** °C
